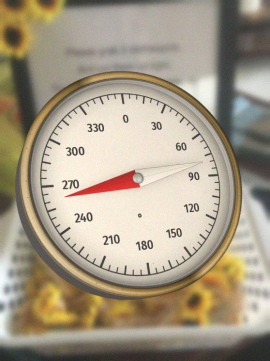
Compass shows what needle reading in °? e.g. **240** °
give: **260** °
